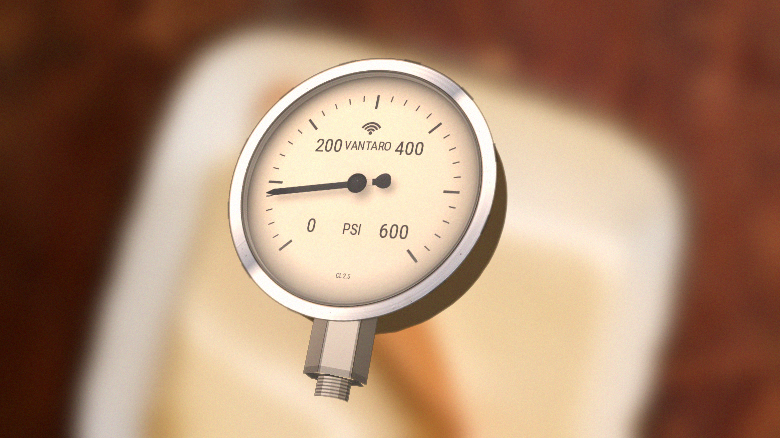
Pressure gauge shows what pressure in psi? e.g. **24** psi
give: **80** psi
